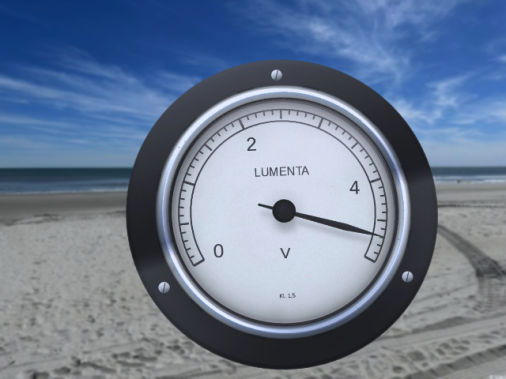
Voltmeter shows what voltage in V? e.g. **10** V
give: **4.7** V
